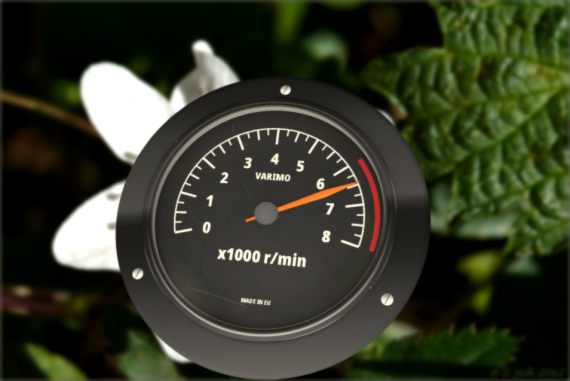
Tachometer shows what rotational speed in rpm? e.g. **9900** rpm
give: **6500** rpm
